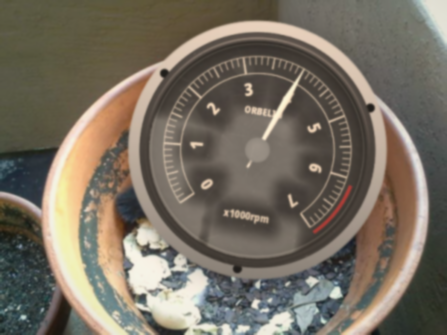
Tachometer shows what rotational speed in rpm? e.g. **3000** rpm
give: **4000** rpm
